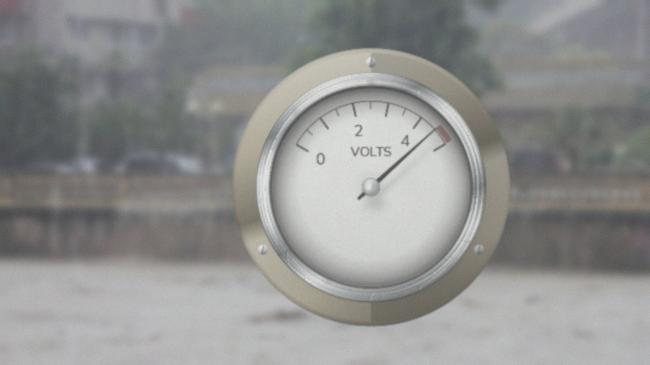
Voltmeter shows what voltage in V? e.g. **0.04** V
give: **4.5** V
